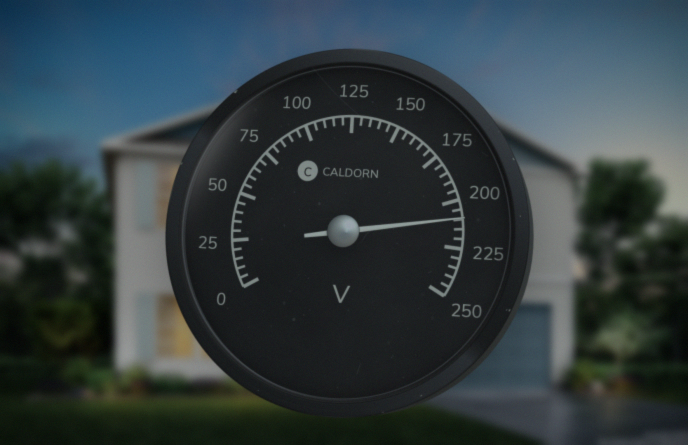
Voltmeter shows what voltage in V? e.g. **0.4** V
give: **210** V
